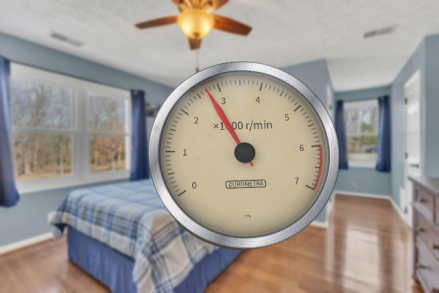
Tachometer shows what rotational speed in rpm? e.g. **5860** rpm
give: **2700** rpm
